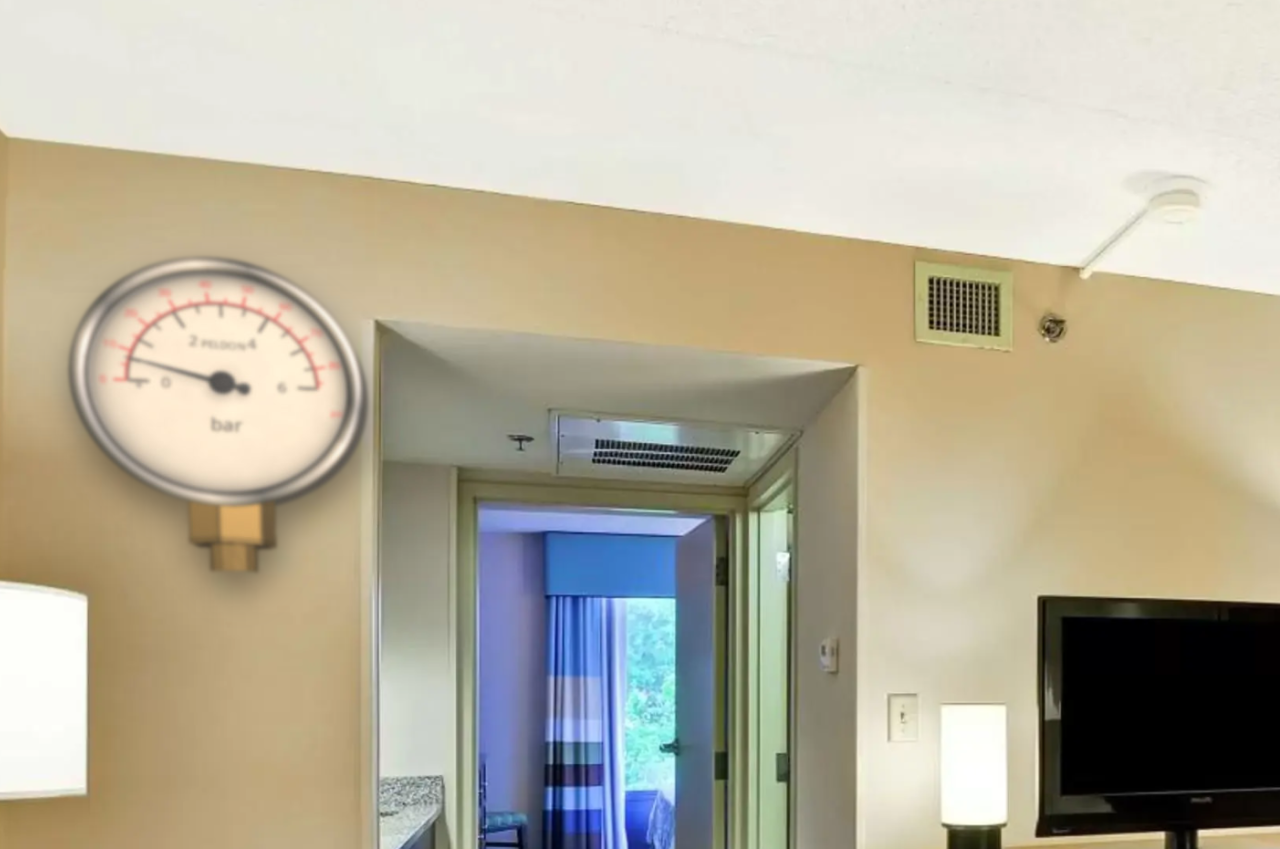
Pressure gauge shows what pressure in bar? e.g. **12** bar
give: **0.5** bar
